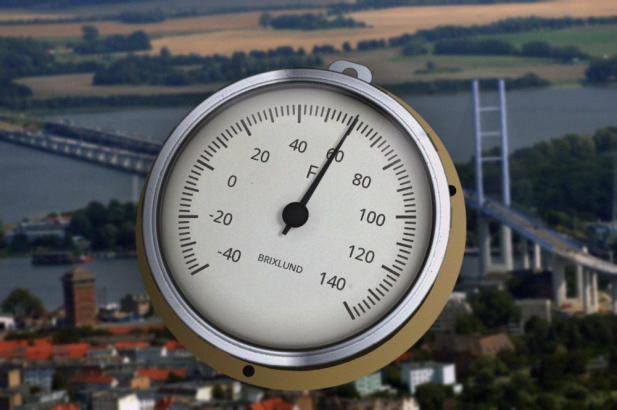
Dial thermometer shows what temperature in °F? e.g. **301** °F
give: **60** °F
